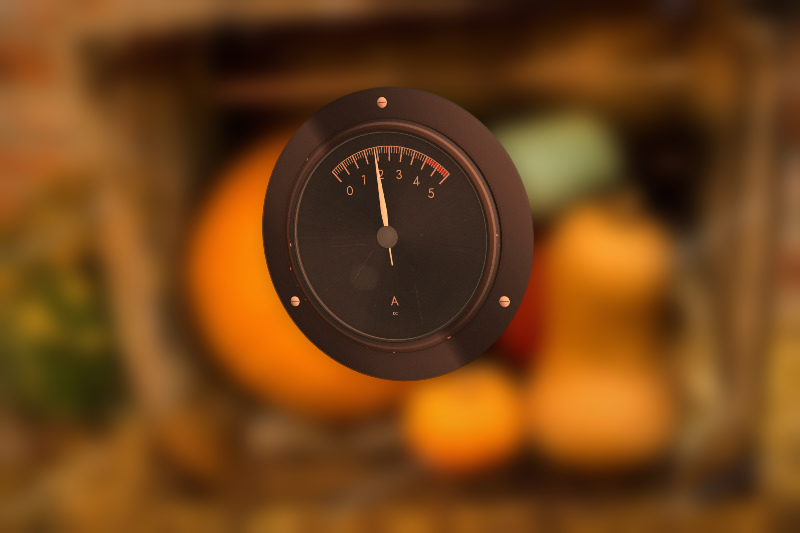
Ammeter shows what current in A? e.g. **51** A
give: **2** A
